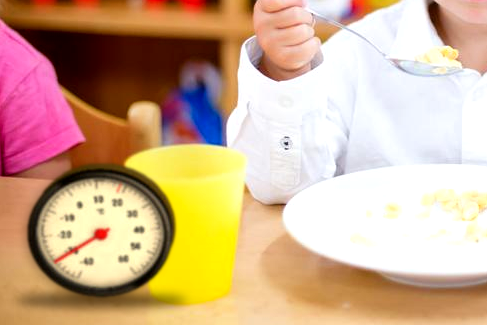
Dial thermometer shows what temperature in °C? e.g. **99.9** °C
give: **-30** °C
